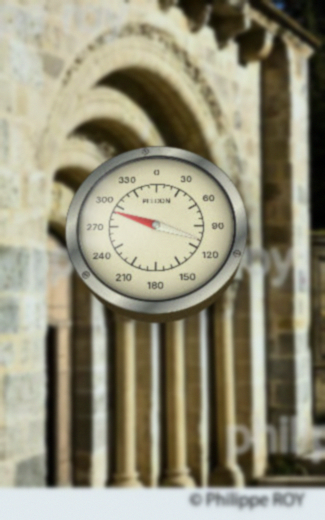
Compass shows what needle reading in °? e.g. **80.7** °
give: **290** °
